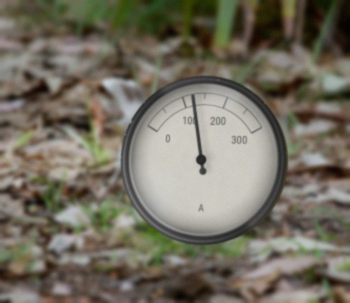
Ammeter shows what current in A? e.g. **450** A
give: **125** A
